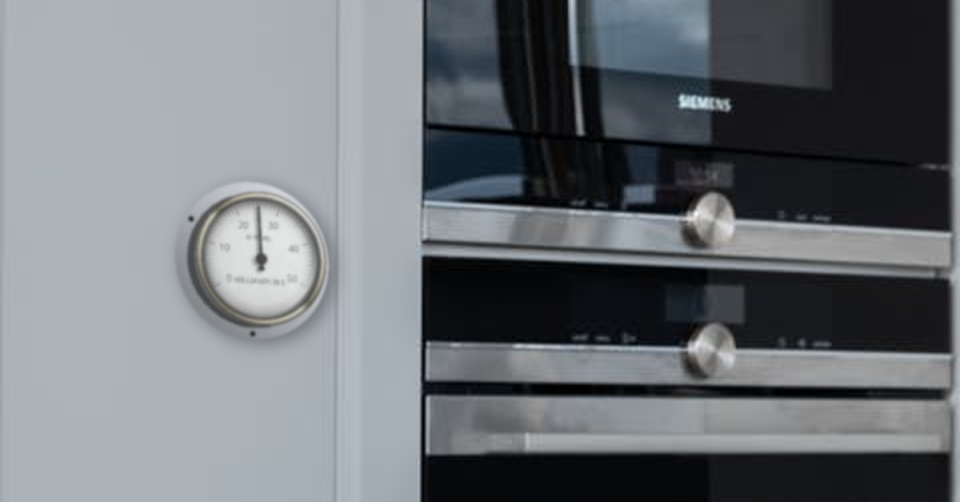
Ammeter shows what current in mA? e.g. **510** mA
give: **25** mA
